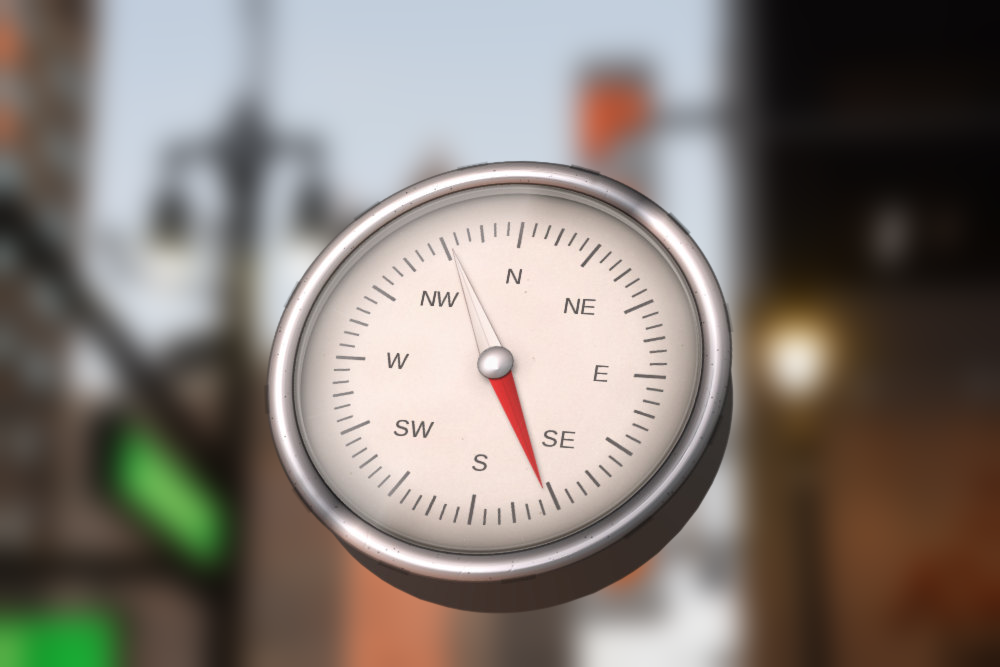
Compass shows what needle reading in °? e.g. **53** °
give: **152.5** °
